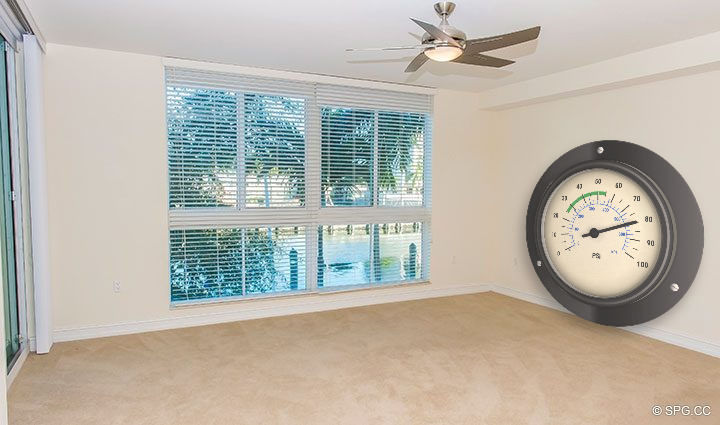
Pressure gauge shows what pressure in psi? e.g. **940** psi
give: **80** psi
